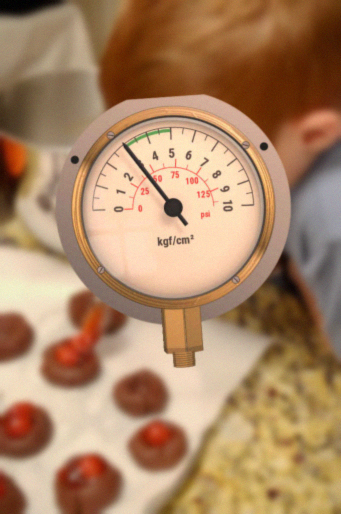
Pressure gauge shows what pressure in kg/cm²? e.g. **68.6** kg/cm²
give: **3** kg/cm²
